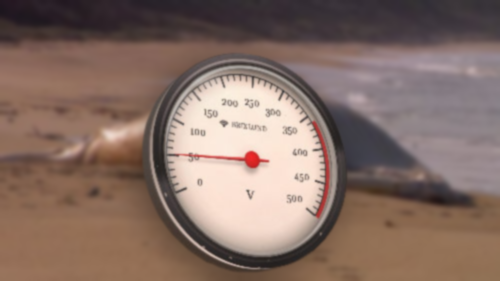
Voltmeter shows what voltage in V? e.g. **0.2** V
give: **50** V
